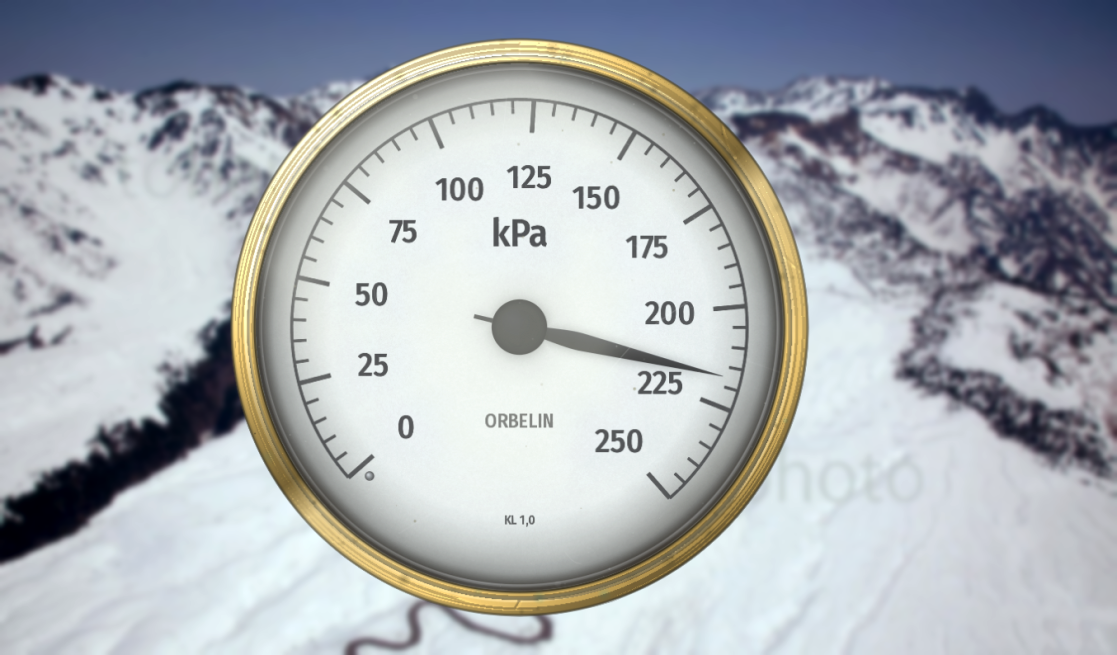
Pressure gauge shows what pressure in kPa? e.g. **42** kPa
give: **217.5** kPa
